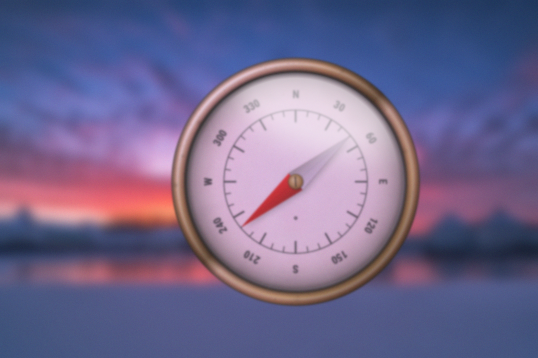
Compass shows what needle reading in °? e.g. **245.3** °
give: **230** °
